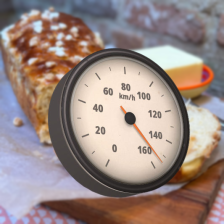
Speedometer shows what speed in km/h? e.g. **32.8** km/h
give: **155** km/h
